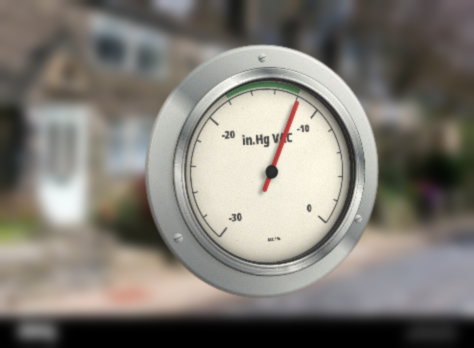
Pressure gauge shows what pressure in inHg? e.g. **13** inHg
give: **-12** inHg
